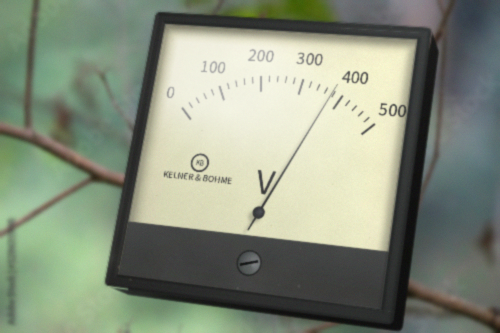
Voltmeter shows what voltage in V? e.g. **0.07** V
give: **380** V
